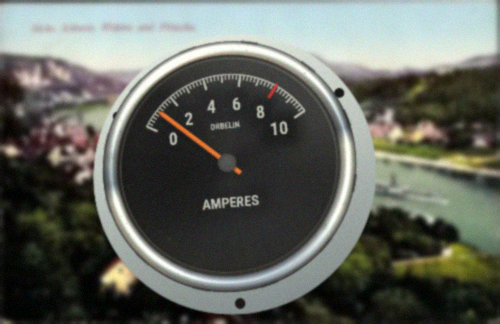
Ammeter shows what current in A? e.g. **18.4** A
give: **1** A
